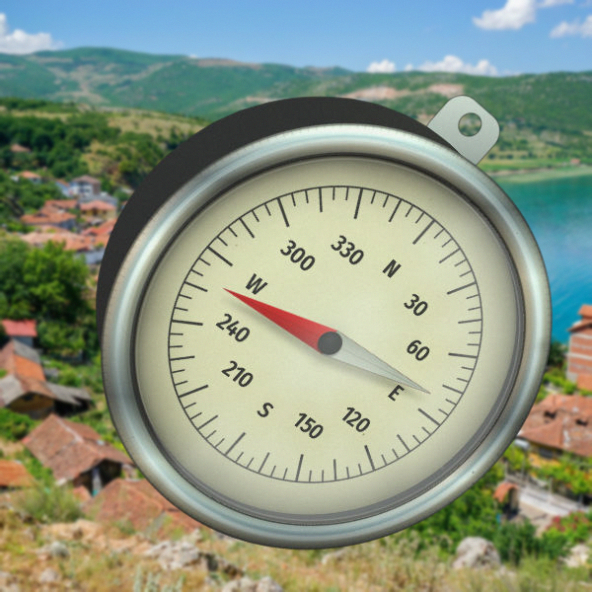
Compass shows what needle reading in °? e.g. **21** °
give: **260** °
